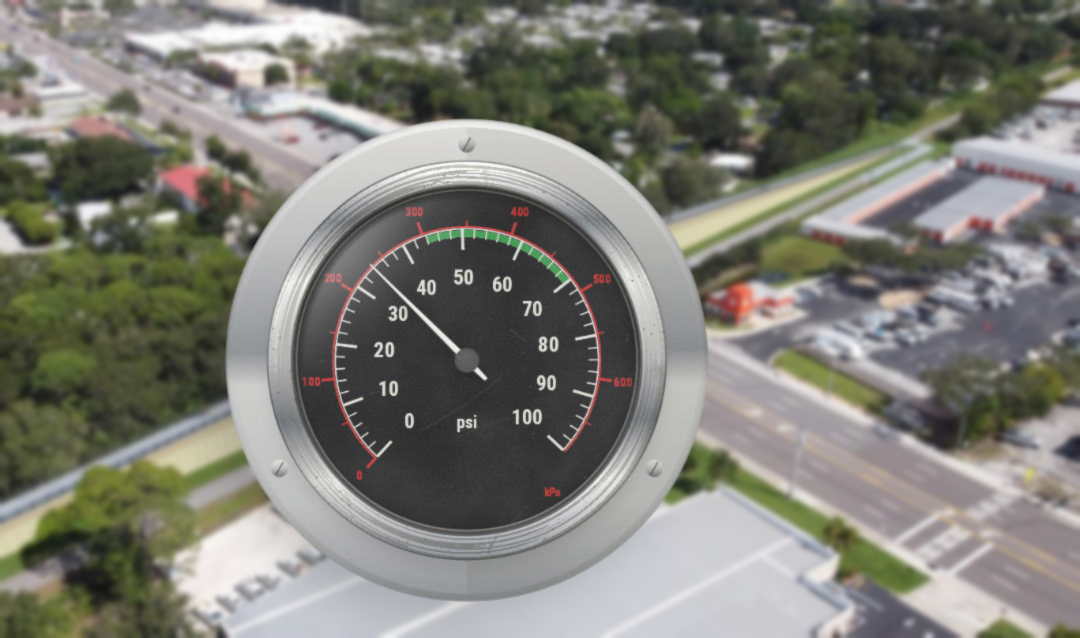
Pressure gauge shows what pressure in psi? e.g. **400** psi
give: **34** psi
